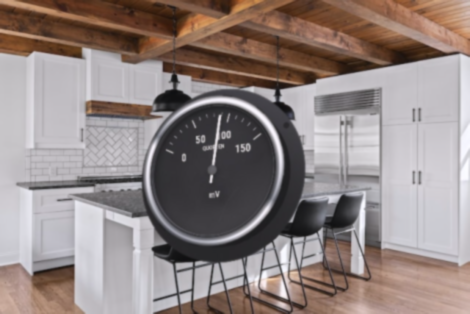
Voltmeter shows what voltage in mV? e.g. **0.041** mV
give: **90** mV
